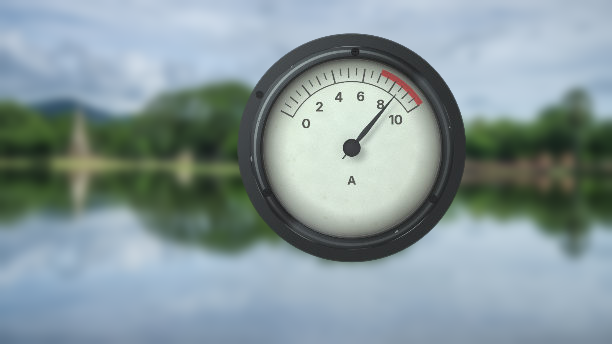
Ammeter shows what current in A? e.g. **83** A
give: **8.5** A
